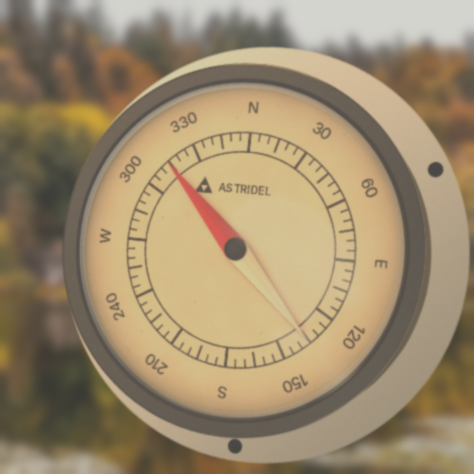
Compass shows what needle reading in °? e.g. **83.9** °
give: **315** °
